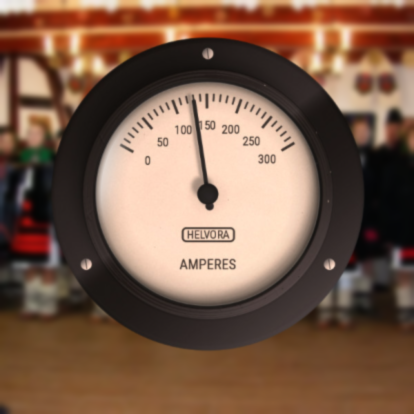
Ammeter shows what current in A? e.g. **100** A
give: **130** A
